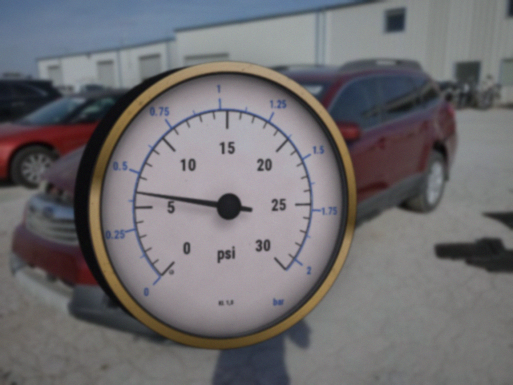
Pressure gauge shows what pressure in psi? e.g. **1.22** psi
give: **6** psi
